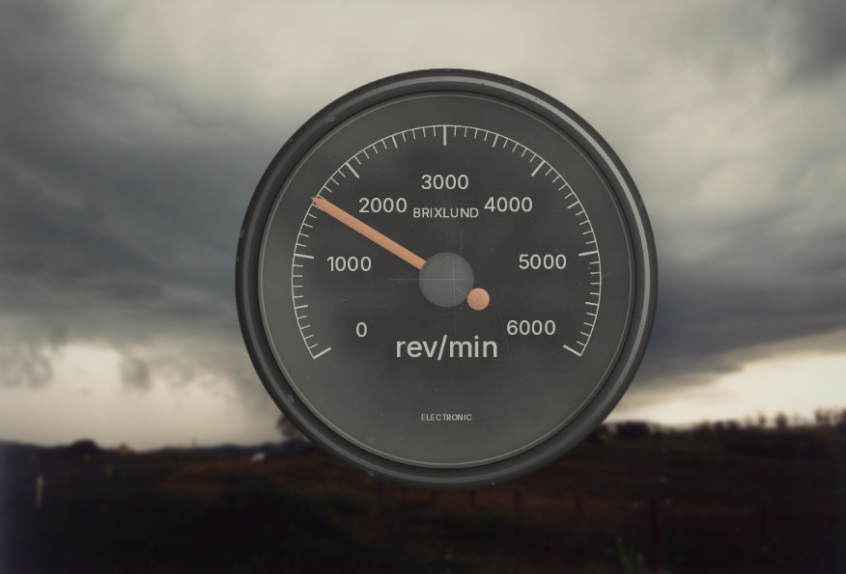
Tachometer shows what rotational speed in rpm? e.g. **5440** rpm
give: **1550** rpm
